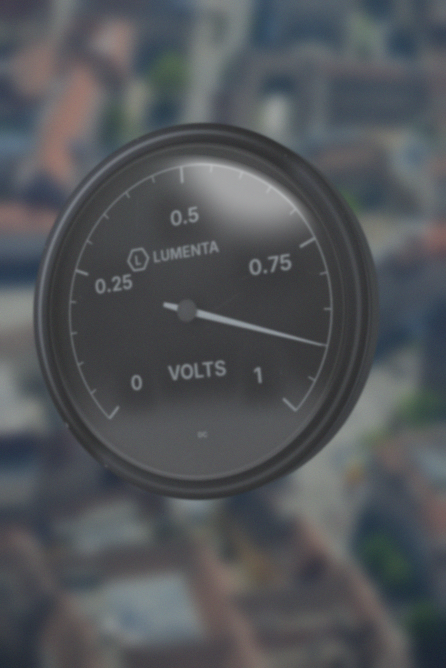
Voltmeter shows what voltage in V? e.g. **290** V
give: **0.9** V
